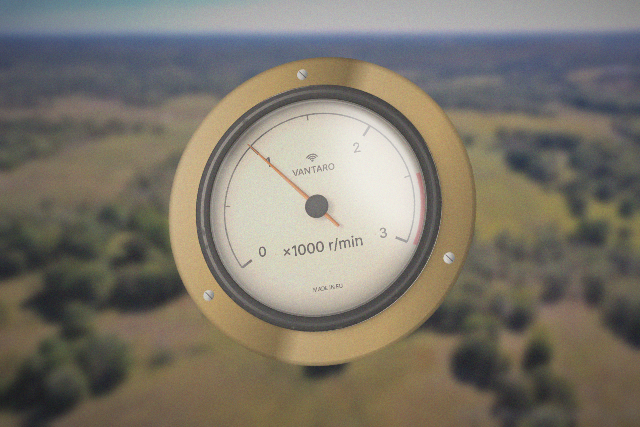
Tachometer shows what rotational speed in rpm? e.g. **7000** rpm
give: **1000** rpm
